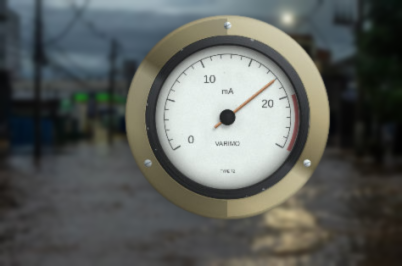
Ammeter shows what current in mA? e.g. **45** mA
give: **18** mA
